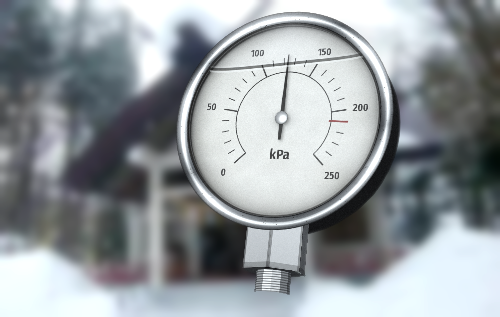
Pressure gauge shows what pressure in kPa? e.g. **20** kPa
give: **125** kPa
